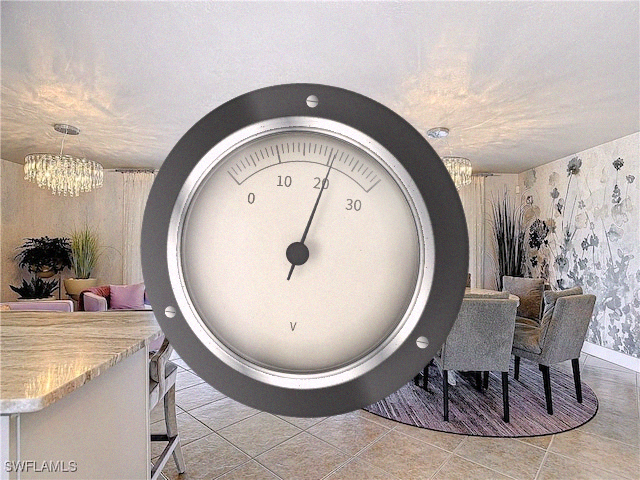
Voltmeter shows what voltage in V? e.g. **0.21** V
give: **21** V
